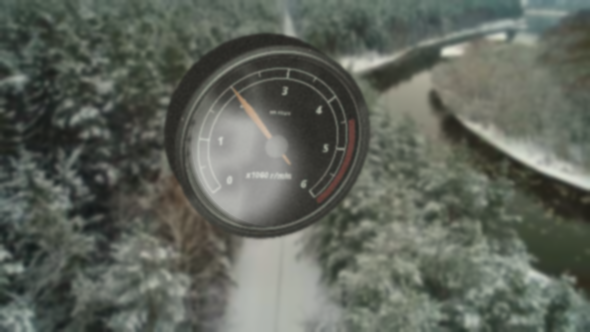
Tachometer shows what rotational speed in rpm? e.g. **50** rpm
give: **2000** rpm
